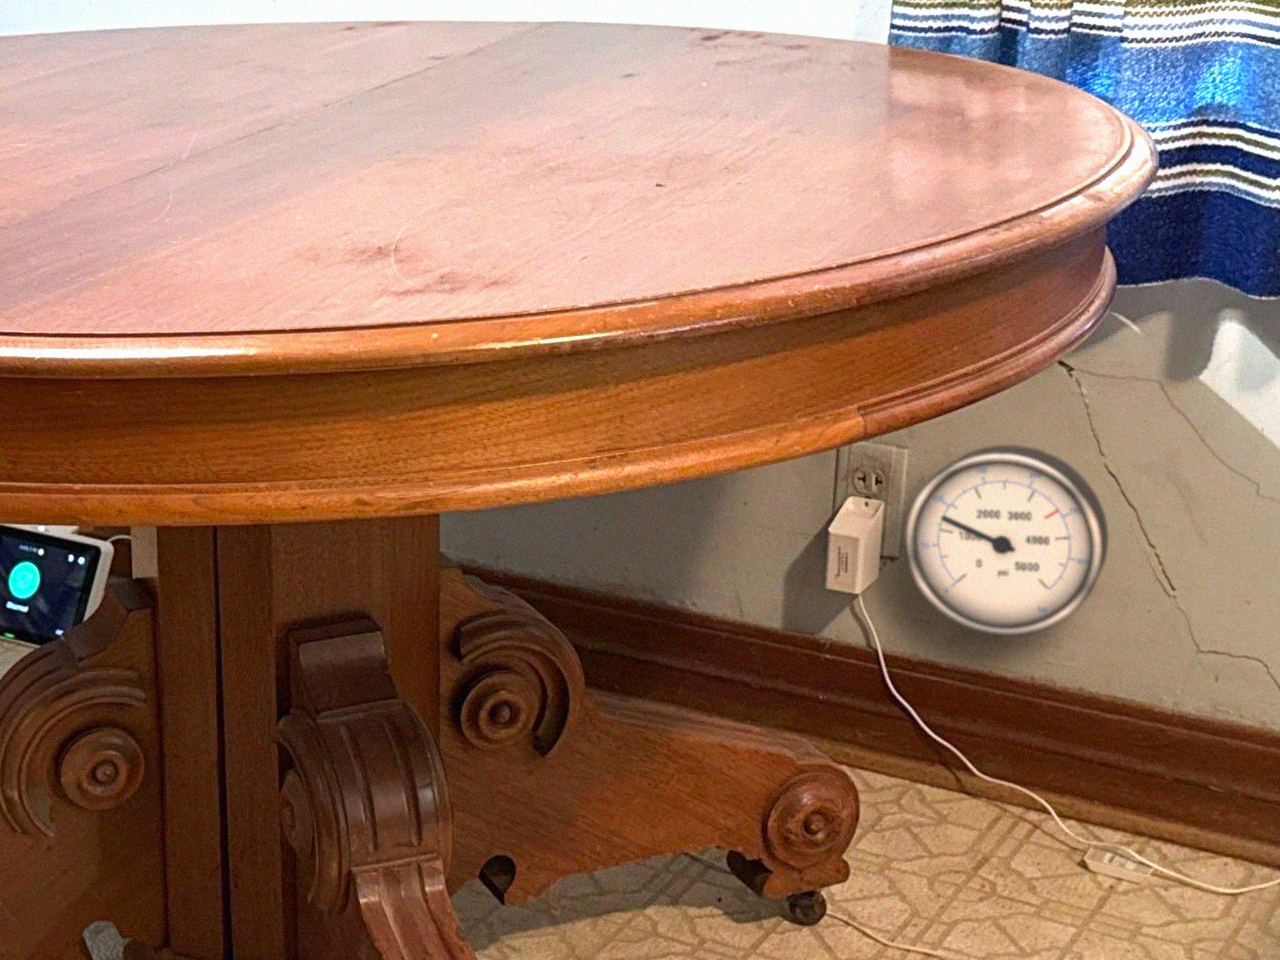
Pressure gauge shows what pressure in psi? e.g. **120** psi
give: **1250** psi
